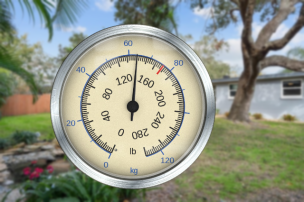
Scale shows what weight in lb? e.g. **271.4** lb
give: **140** lb
